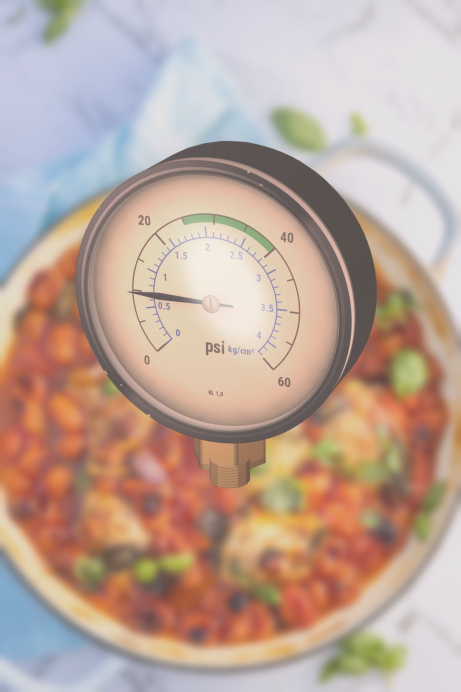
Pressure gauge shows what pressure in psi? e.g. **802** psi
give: **10** psi
